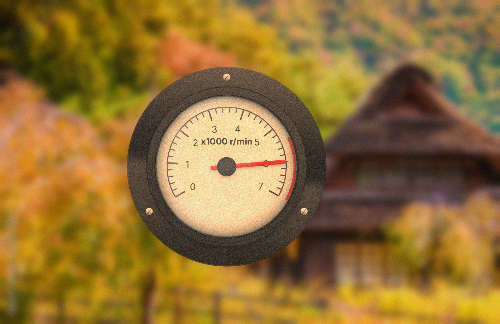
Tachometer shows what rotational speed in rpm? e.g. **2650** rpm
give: **6000** rpm
